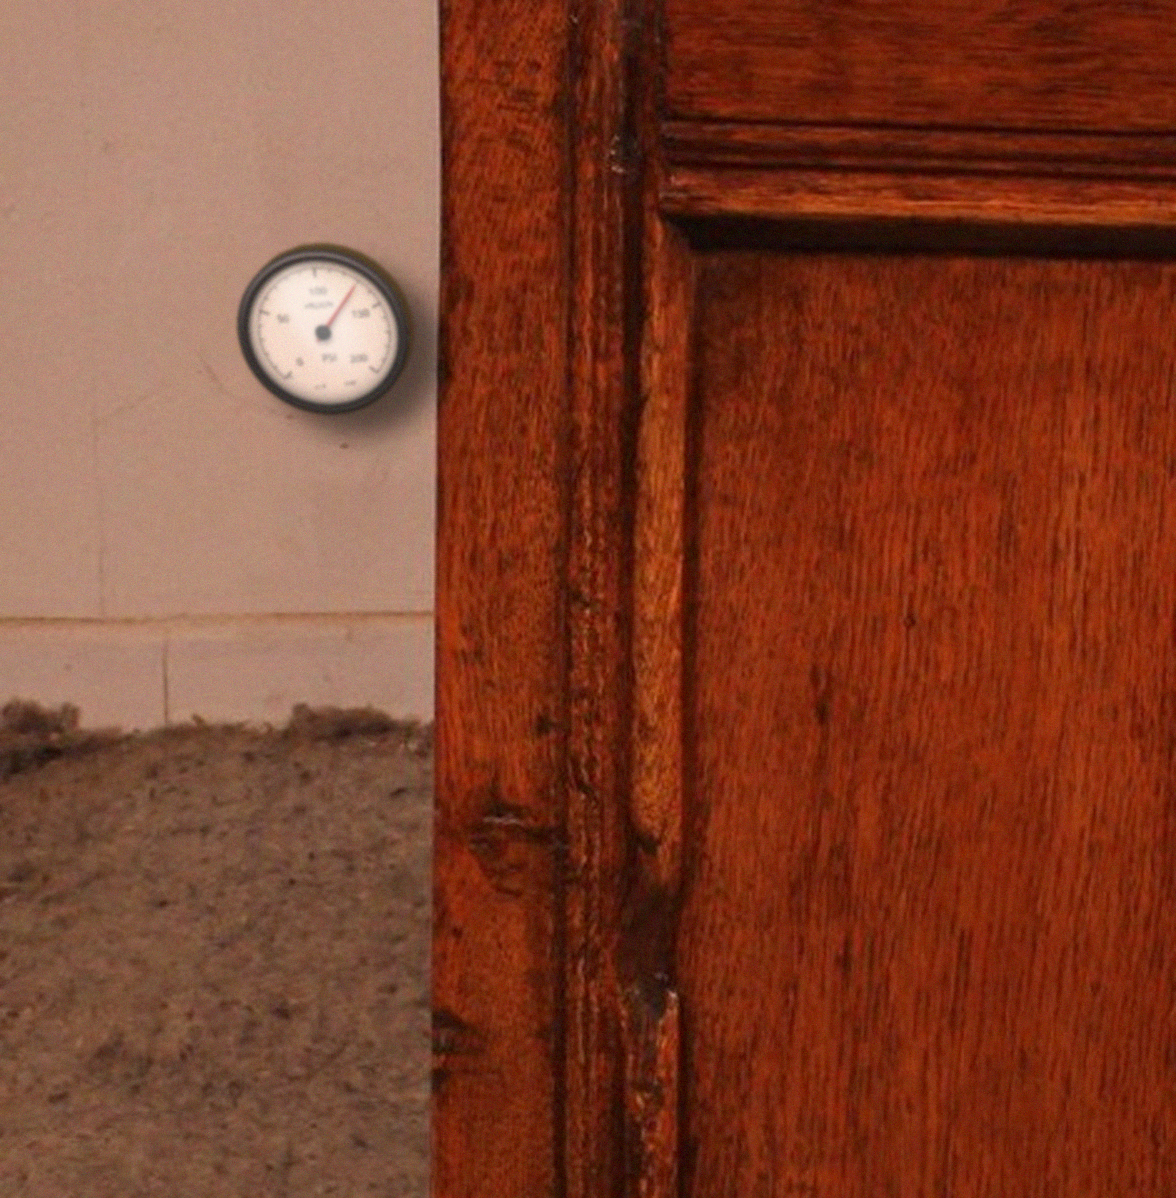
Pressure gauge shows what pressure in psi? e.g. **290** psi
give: **130** psi
